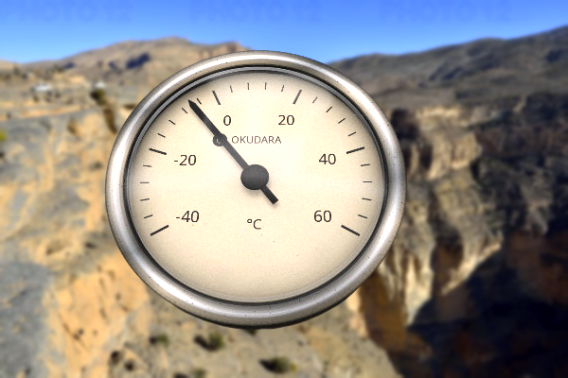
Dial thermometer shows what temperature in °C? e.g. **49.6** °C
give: **-6** °C
